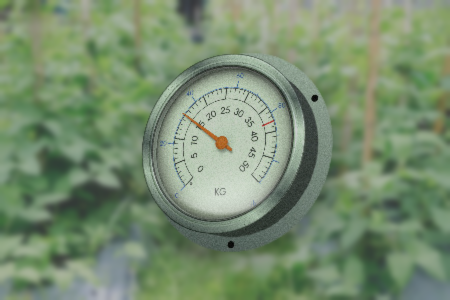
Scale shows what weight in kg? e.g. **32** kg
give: **15** kg
